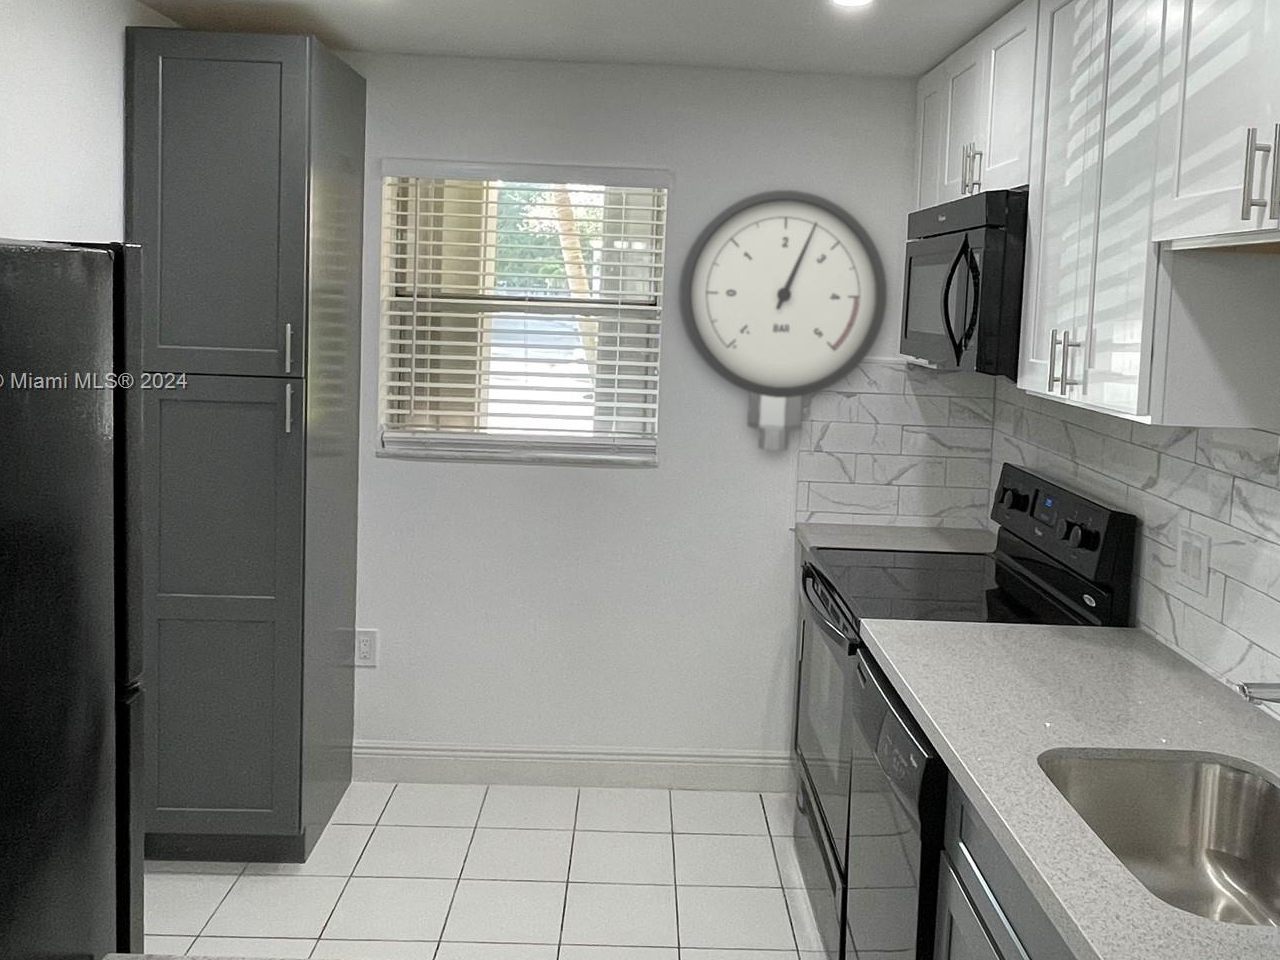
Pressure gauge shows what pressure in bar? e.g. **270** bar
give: **2.5** bar
